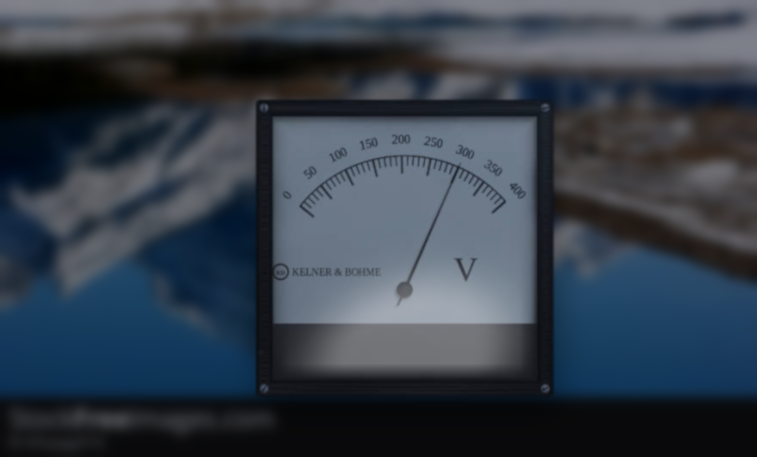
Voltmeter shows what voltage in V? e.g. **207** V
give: **300** V
